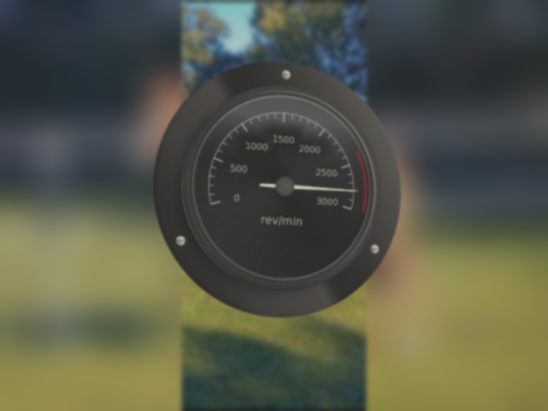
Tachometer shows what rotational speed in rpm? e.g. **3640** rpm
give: **2800** rpm
